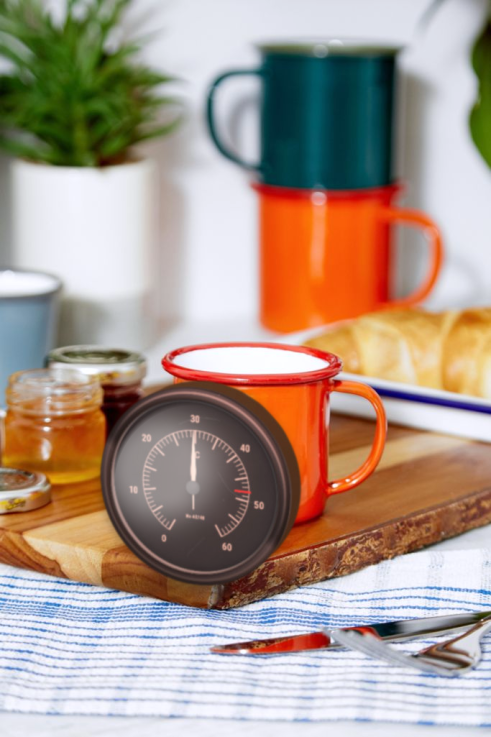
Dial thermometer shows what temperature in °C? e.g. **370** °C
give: **30** °C
